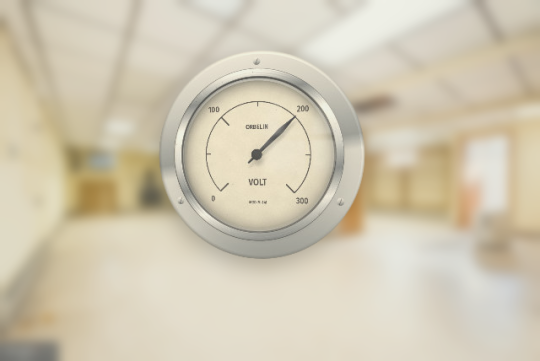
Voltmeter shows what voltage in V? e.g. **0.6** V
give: **200** V
